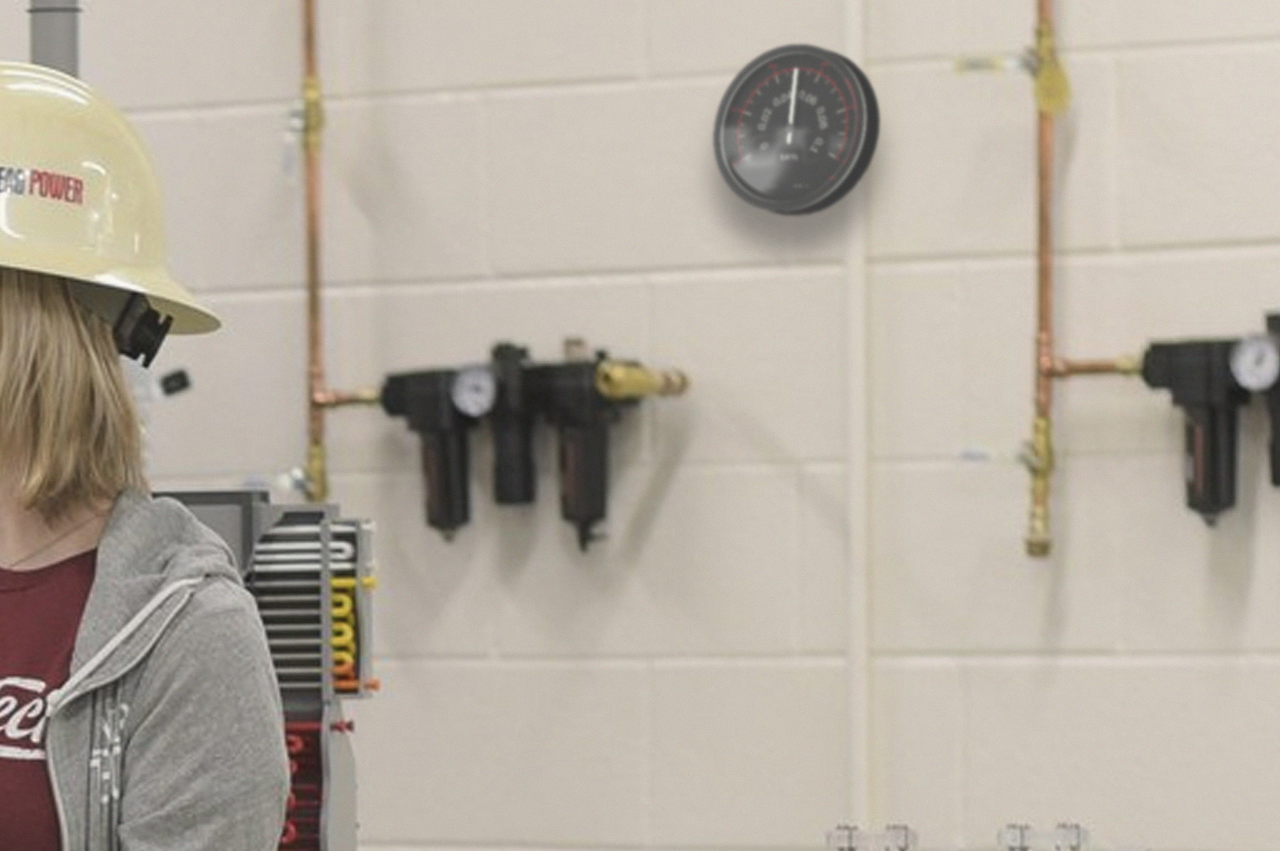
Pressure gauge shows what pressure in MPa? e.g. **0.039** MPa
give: **0.05** MPa
